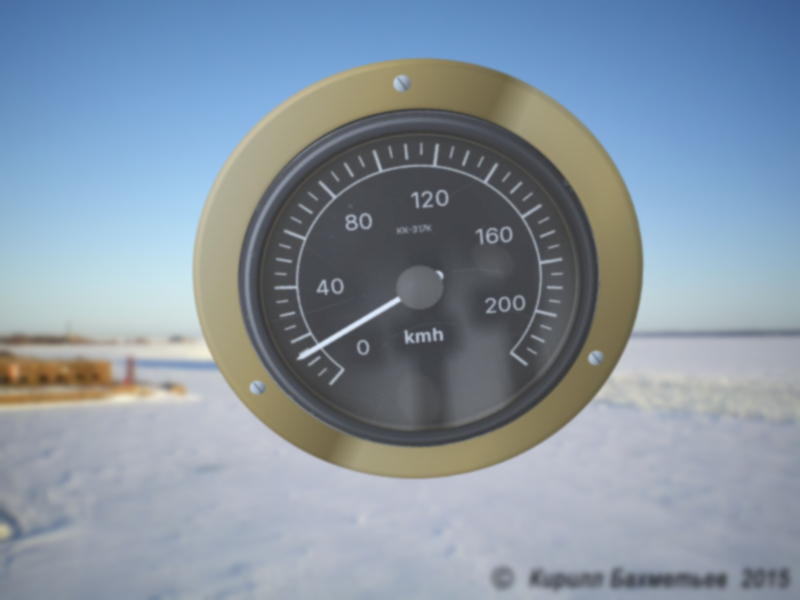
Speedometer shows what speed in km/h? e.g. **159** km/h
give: **15** km/h
